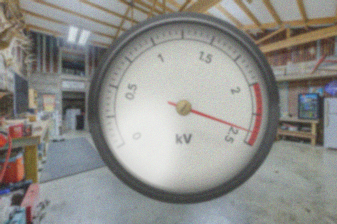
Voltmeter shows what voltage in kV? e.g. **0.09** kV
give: **2.4** kV
